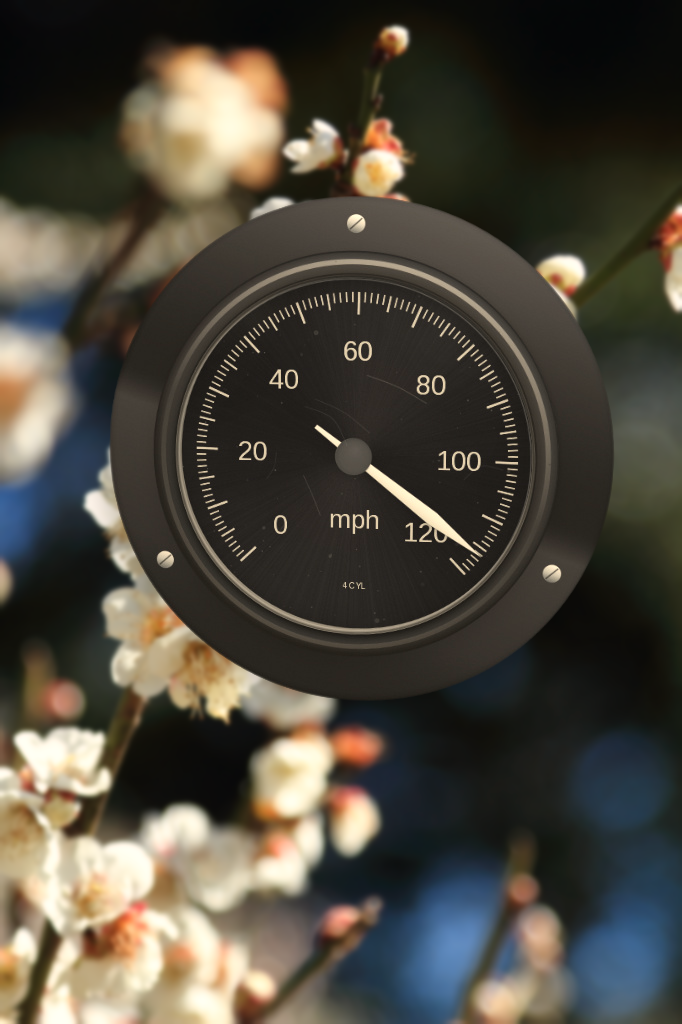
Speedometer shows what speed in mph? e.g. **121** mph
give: **116** mph
